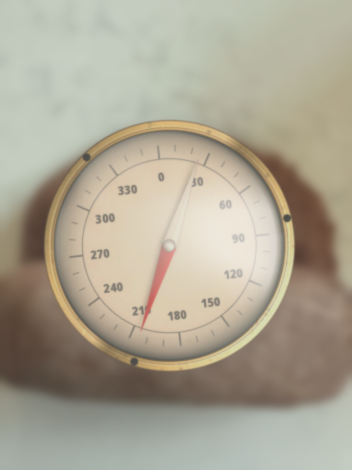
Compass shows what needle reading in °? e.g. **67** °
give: **205** °
